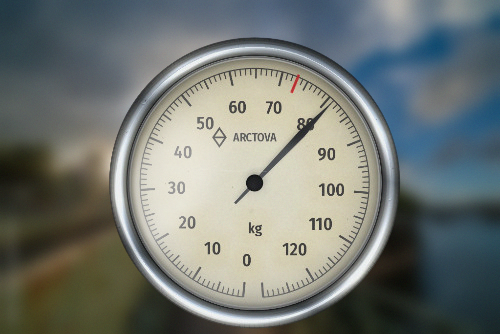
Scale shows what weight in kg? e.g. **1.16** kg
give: **81** kg
